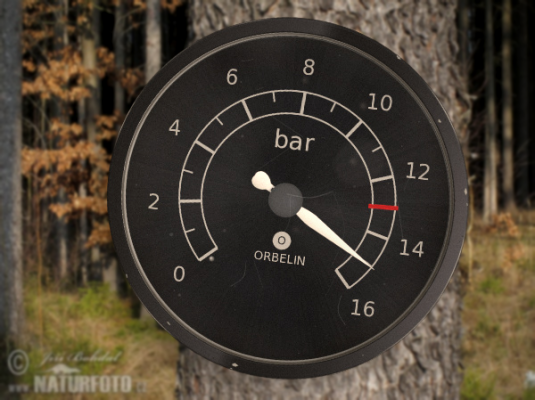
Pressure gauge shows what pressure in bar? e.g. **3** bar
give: **15** bar
